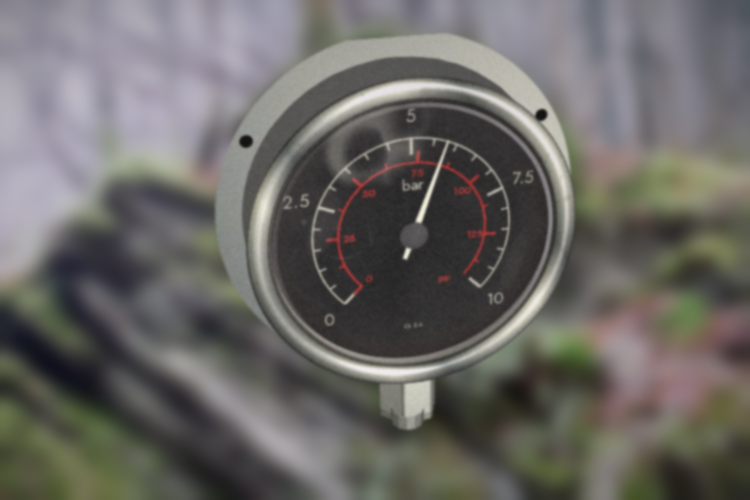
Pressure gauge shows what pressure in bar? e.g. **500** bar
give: **5.75** bar
